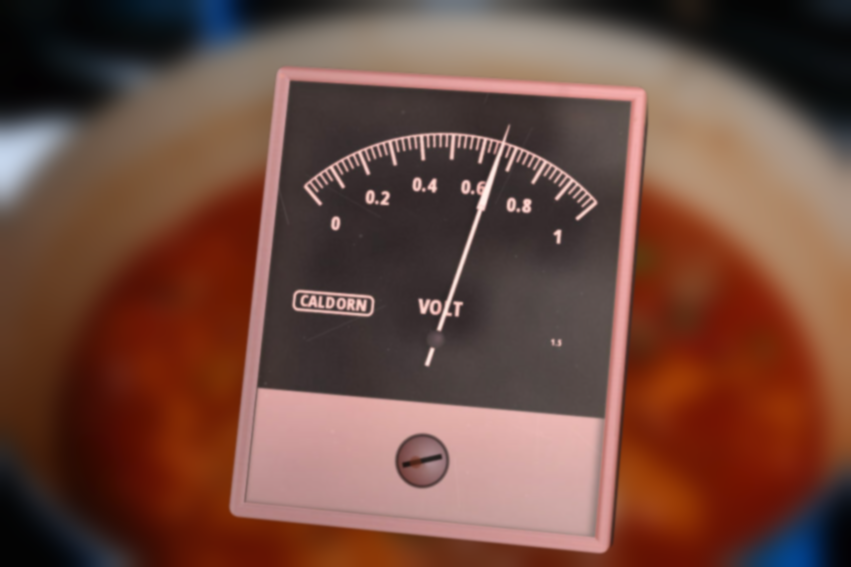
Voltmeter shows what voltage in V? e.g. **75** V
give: **0.66** V
